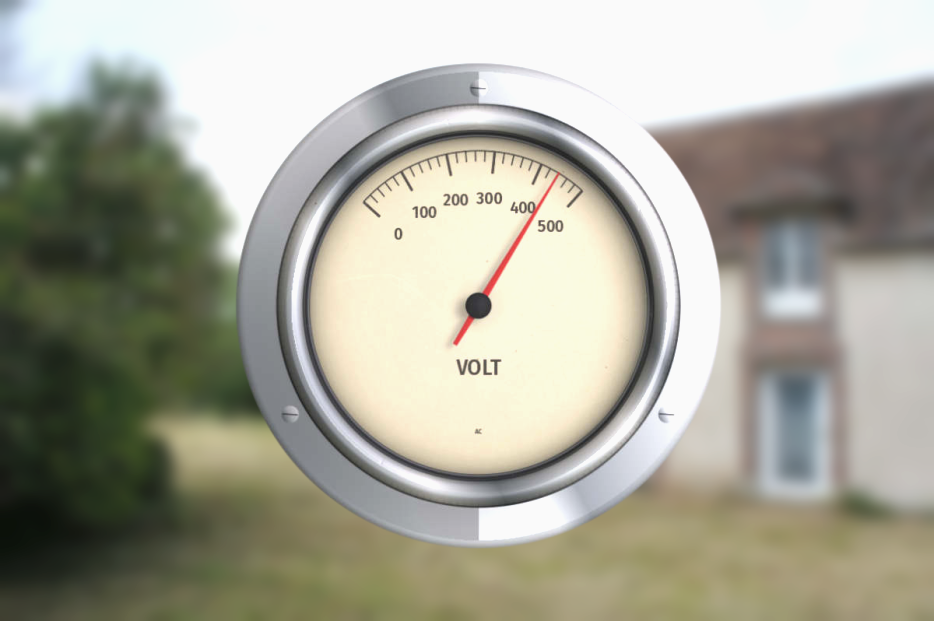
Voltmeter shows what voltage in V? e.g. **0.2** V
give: **440** V
